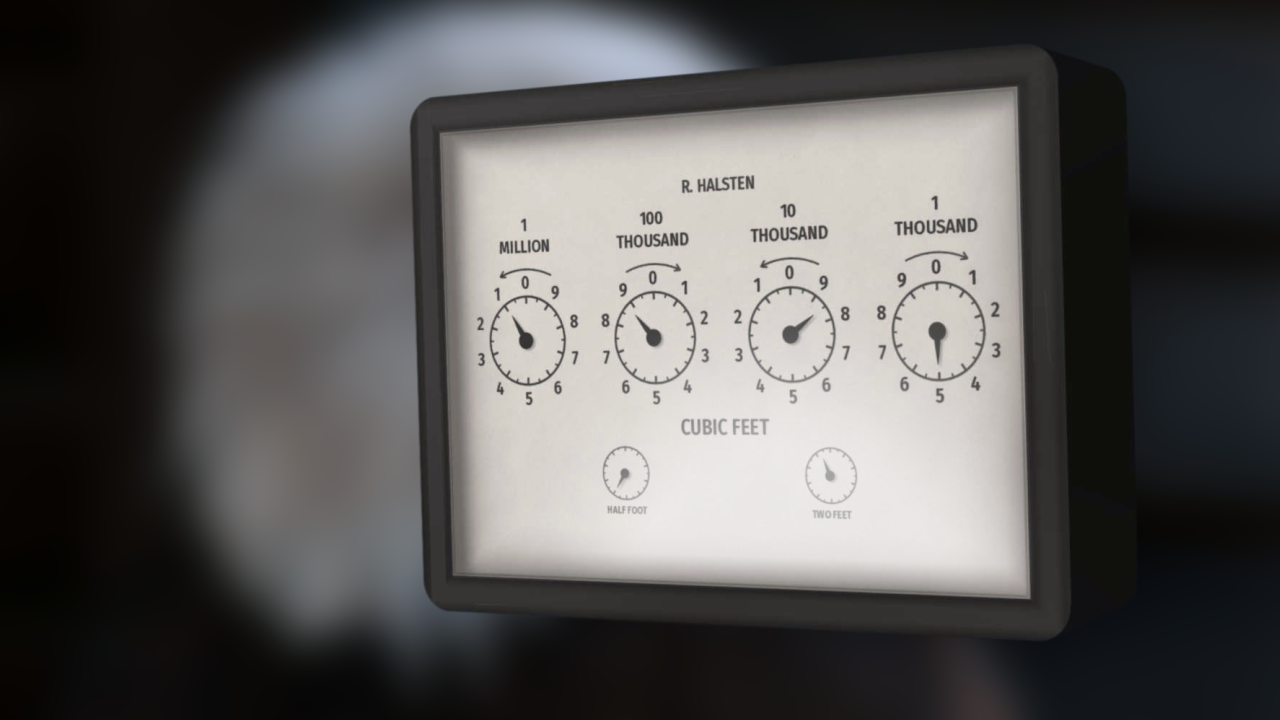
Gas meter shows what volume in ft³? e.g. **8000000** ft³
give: **88500** ft³
